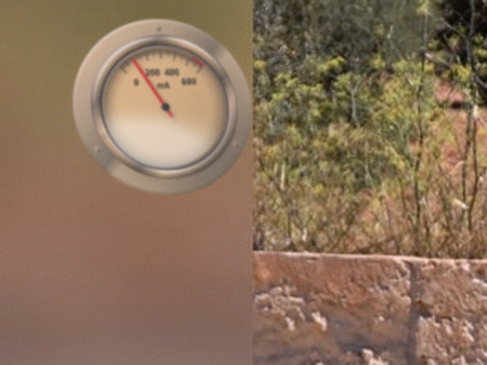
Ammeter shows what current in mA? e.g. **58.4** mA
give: **100** mA
